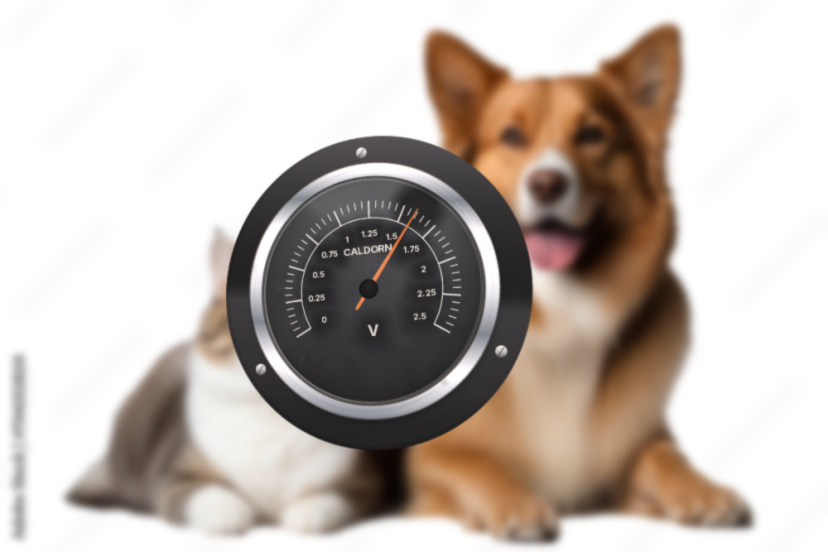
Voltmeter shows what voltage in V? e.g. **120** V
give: **1.6** V
